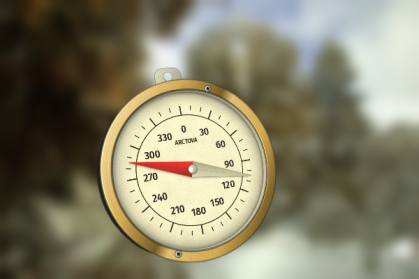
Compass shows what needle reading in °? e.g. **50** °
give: **285** °
